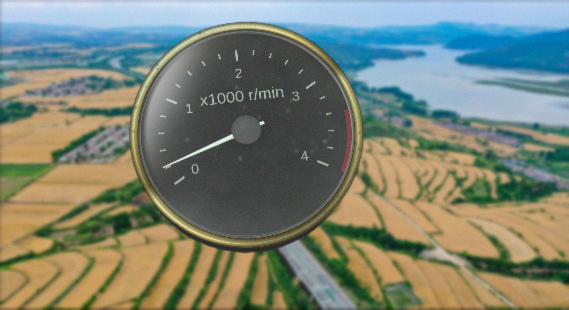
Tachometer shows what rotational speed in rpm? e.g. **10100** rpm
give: **200** rpm
